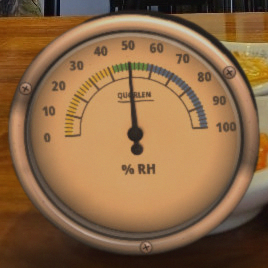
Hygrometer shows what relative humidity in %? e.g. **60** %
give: **50** %
